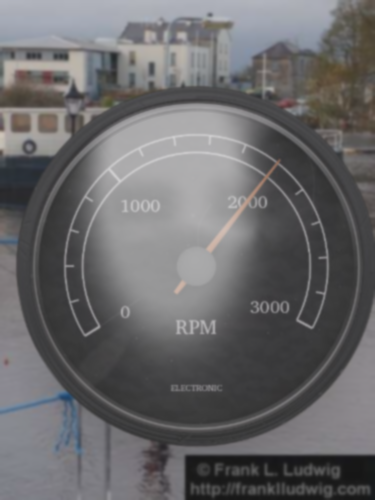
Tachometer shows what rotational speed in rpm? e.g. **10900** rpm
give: **2000** rpm
